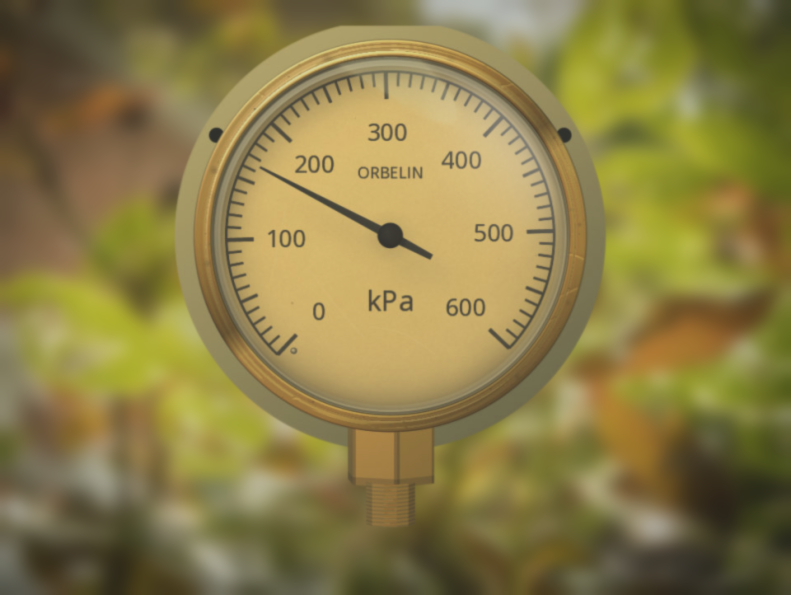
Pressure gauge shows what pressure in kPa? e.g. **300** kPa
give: **165** kPa
